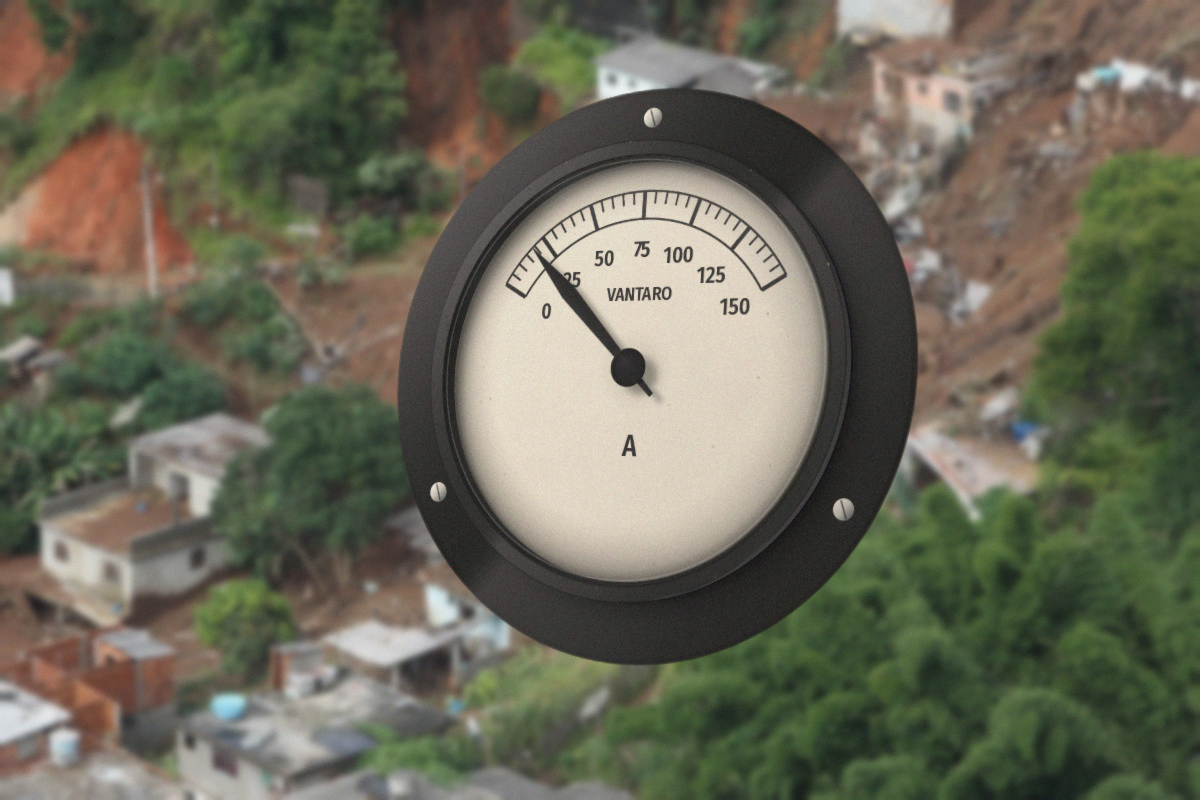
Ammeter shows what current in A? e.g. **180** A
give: **20** A
